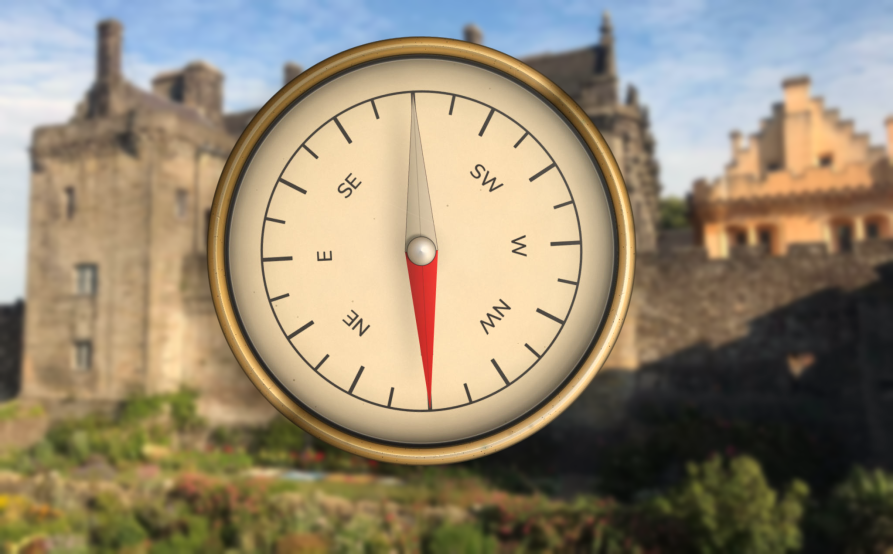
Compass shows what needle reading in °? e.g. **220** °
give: **0** °
